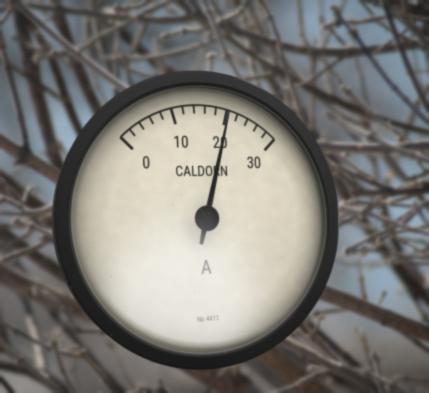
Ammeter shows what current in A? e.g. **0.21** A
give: **20** A
